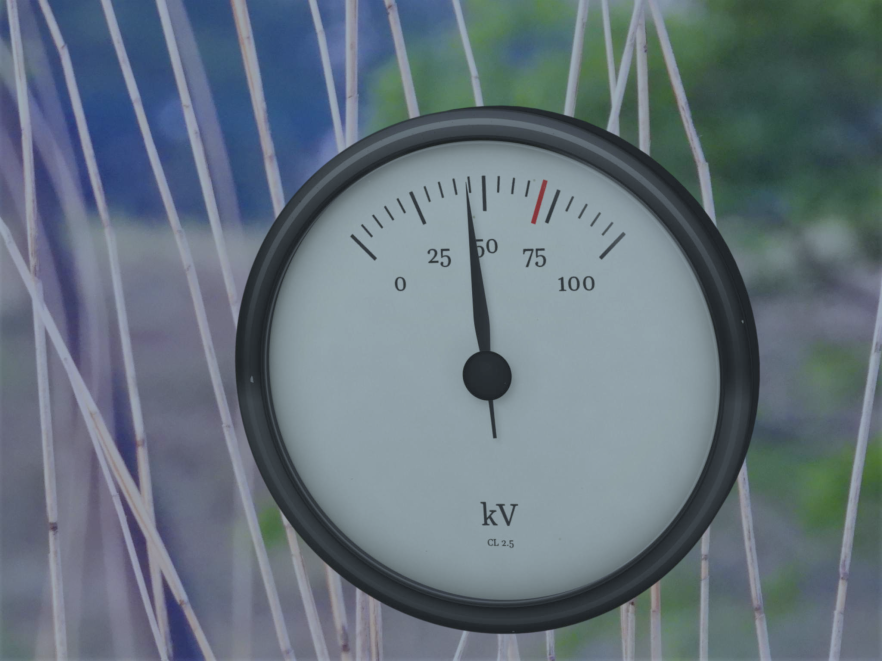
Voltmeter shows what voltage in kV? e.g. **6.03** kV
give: **45** kV
